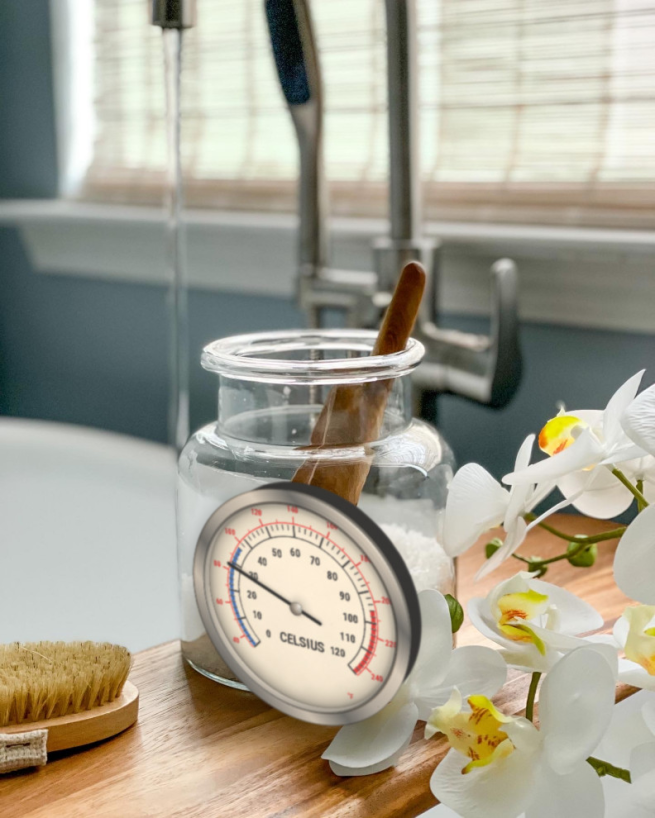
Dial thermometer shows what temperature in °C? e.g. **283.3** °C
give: **30** °C
